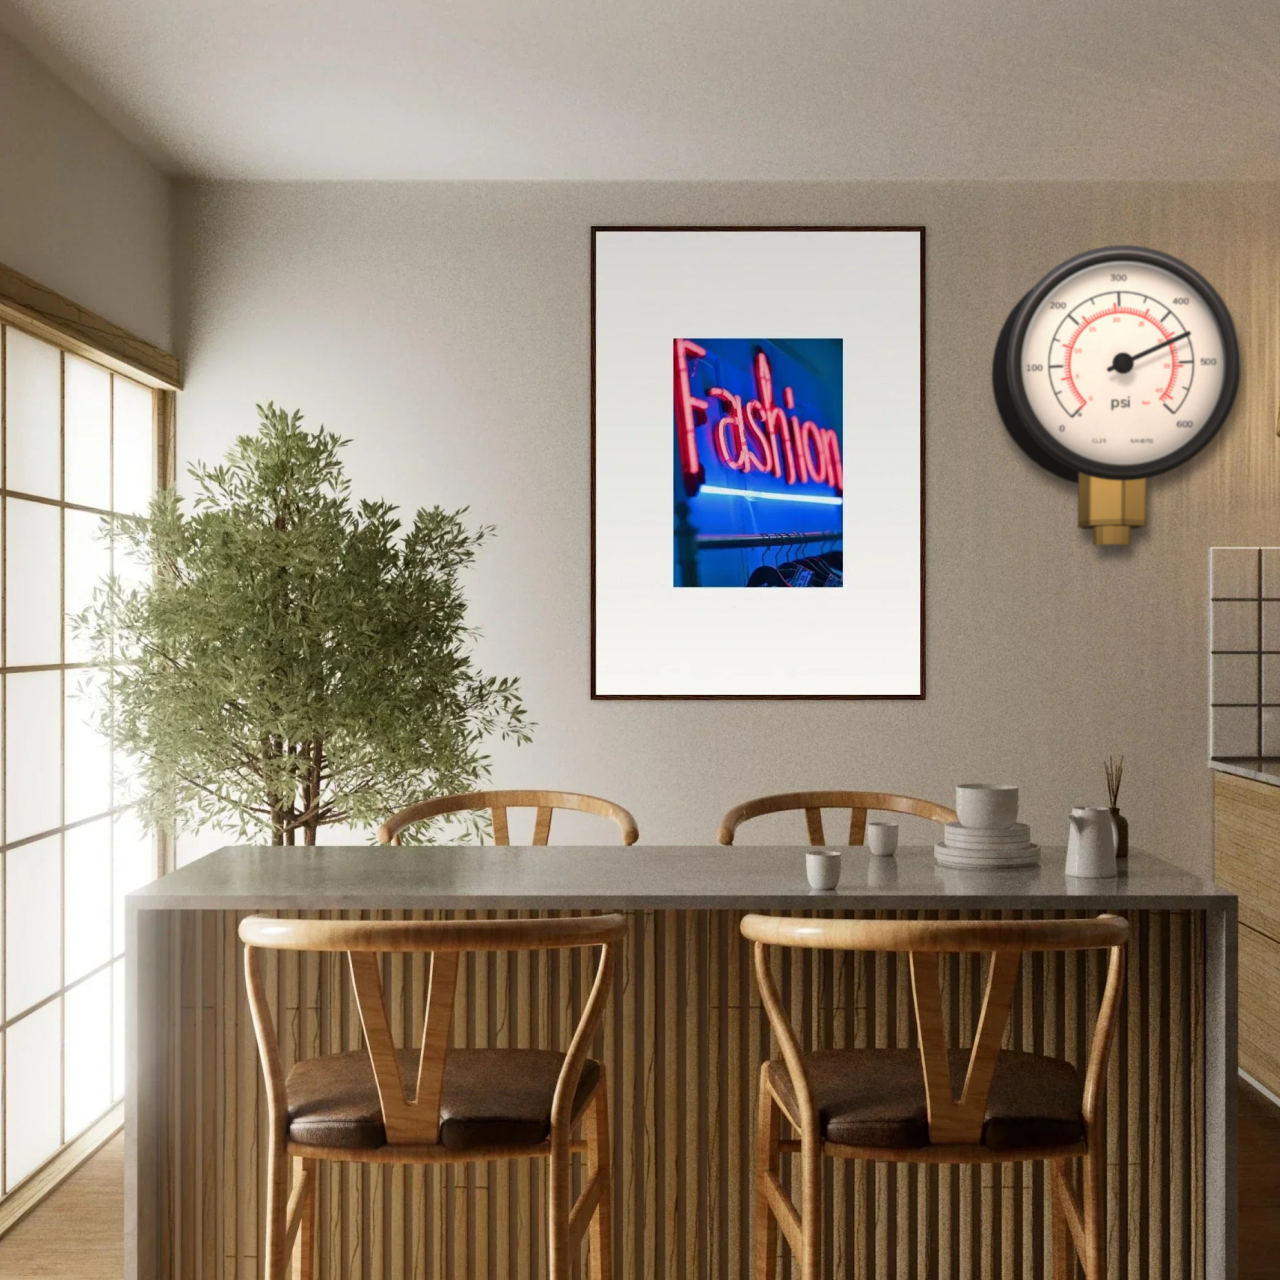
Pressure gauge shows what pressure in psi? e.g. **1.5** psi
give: **450** psi
